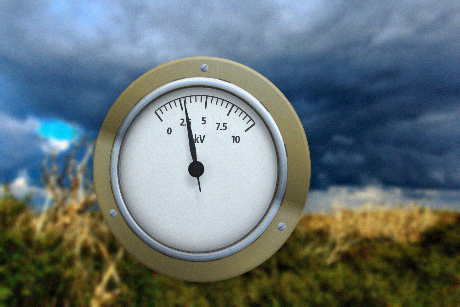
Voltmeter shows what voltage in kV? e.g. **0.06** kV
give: **3** kV
